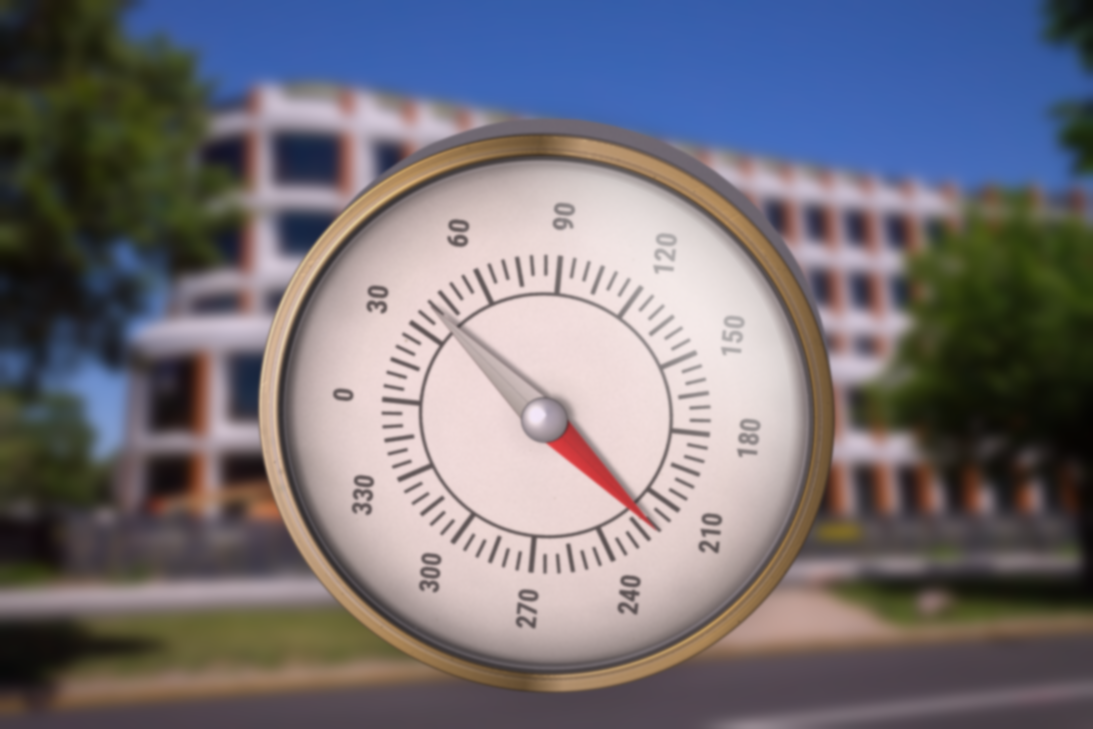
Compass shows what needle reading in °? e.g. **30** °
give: **220** °
